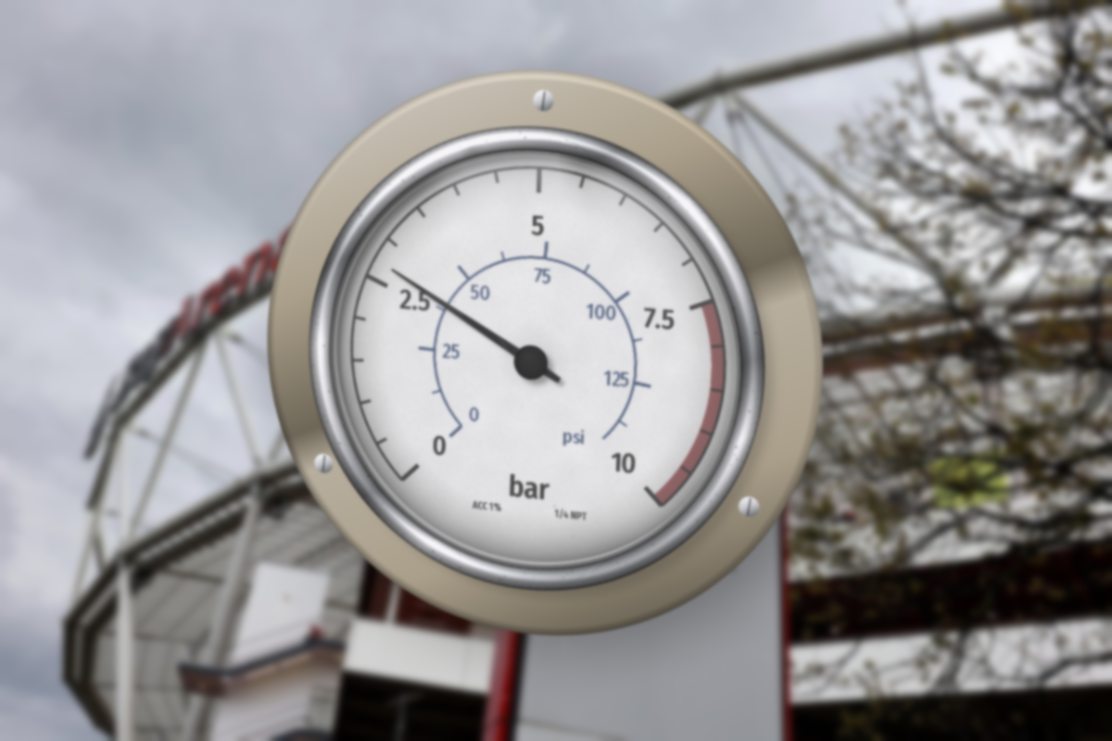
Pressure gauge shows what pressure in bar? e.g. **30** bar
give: **2.75** bar
